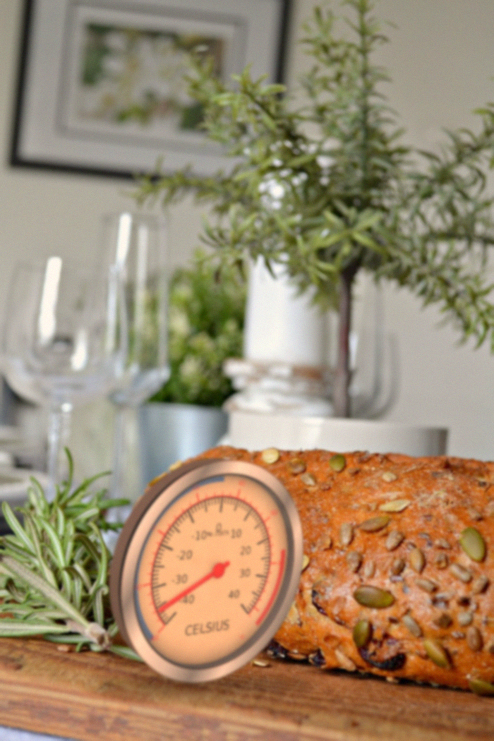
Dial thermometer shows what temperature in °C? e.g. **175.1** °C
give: **-35** °C
